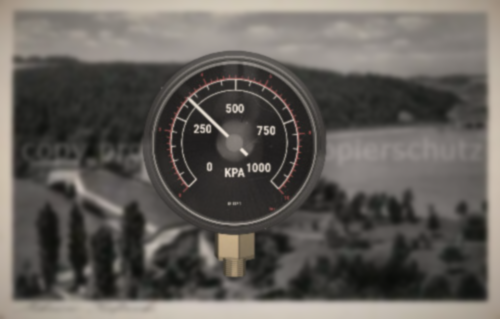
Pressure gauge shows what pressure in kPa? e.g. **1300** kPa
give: **325** kPa
